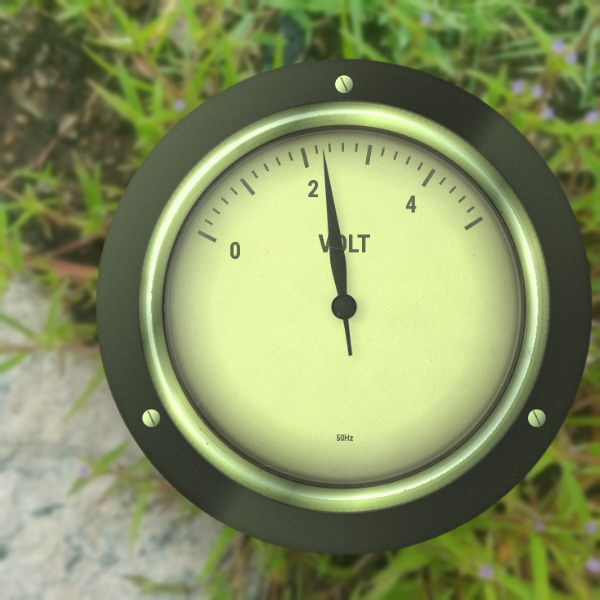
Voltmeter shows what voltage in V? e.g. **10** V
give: **2.3** V
